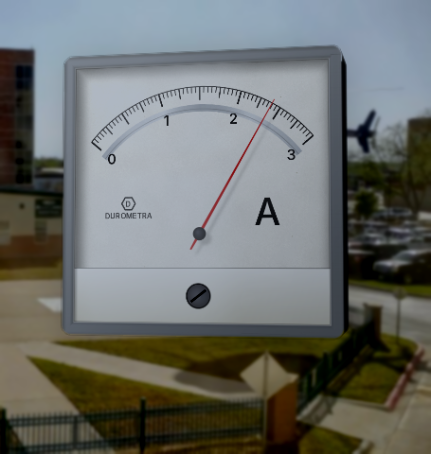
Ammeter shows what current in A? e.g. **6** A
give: **2.4** A
